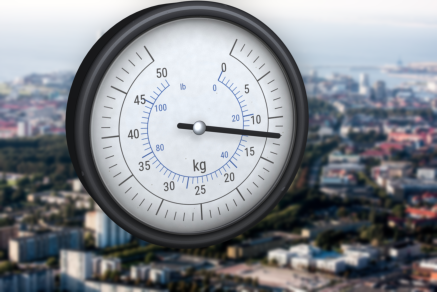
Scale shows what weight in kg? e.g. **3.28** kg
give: **12** kg
